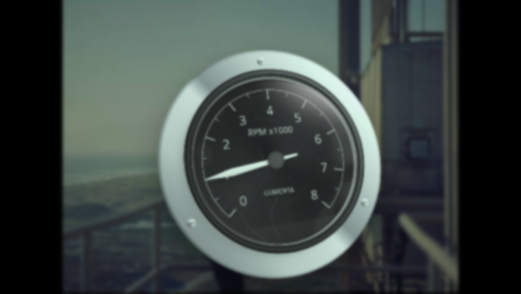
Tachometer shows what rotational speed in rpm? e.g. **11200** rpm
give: **1000** rpm
